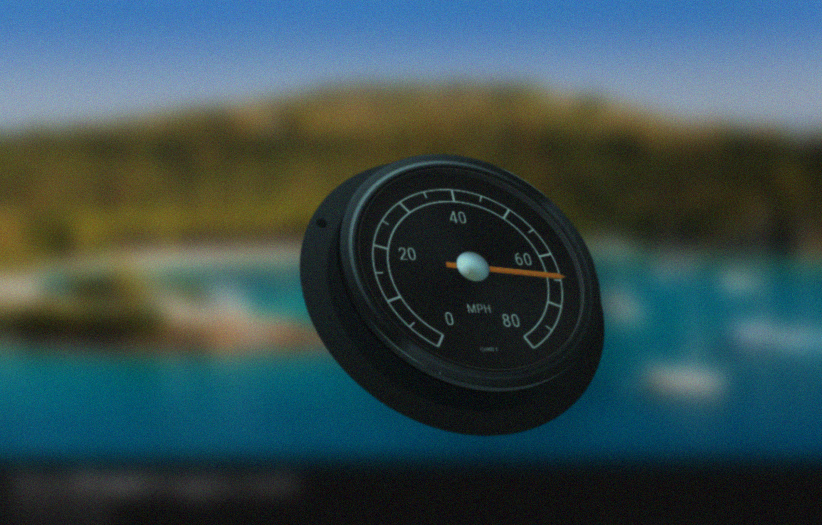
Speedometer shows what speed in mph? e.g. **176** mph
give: **65** mph
